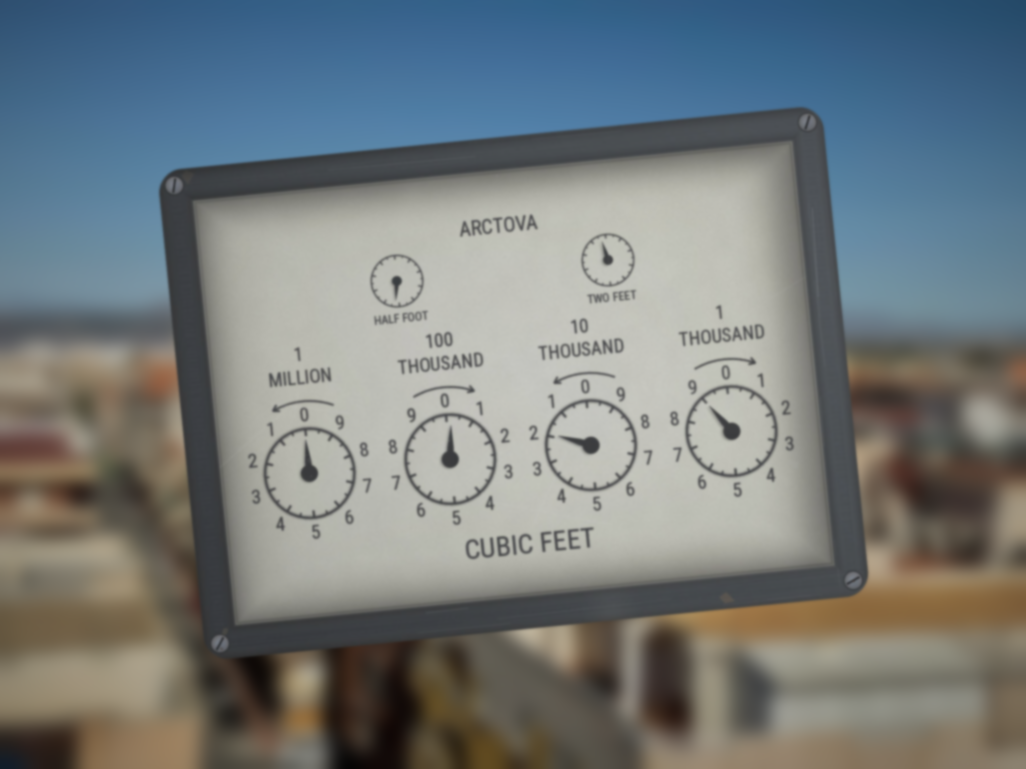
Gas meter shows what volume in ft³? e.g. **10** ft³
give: **1900** ft³
